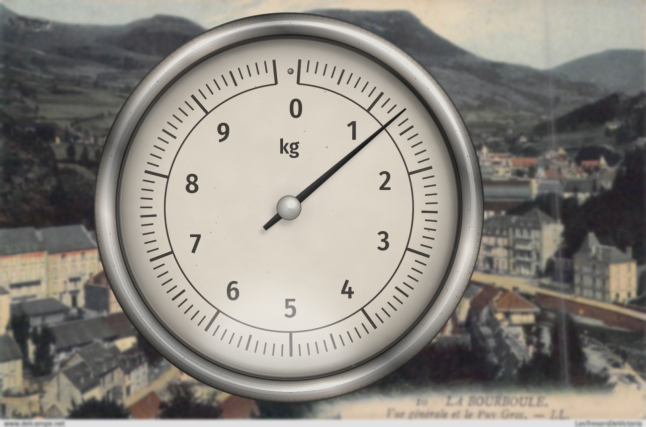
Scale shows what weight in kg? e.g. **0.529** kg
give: **1.3** kg
